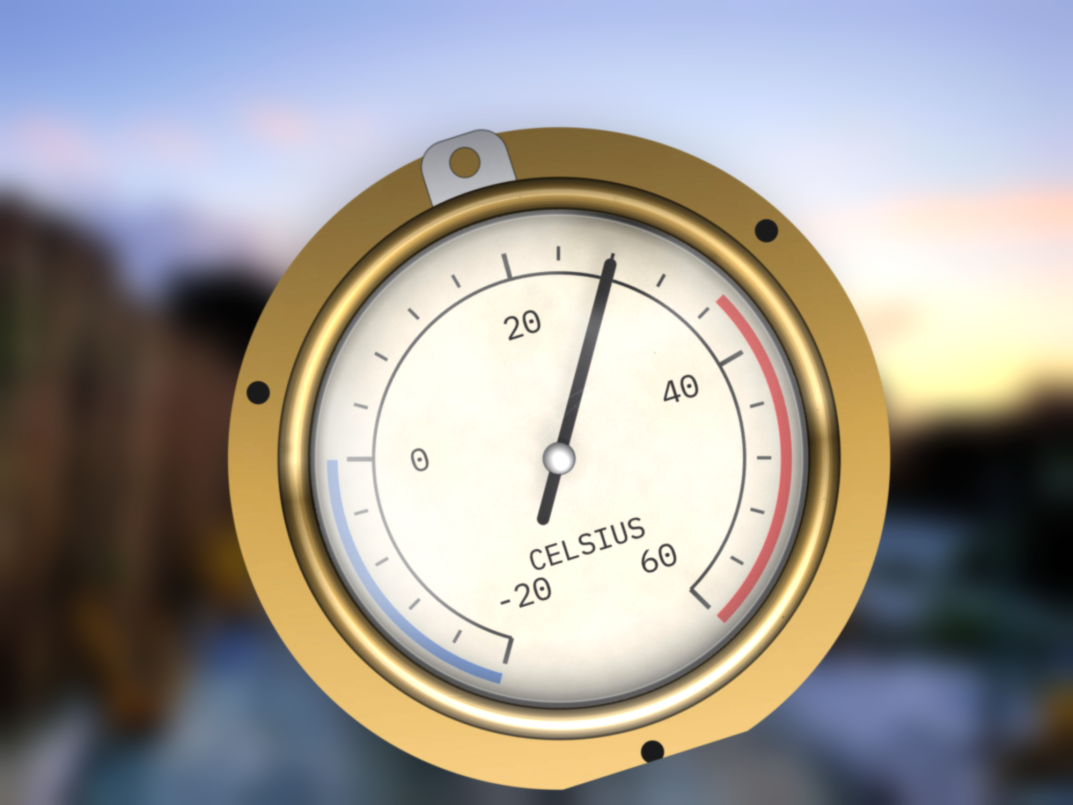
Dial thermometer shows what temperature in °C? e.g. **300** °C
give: **28** °C
